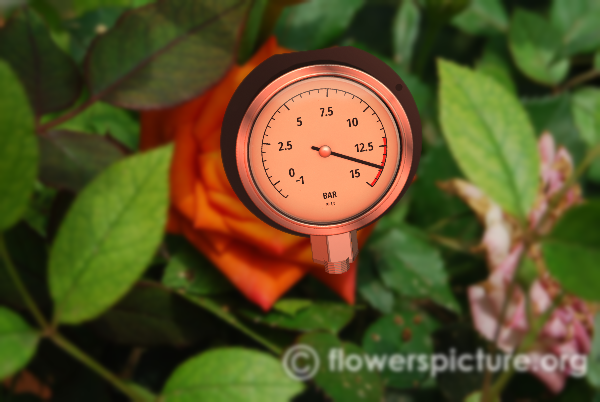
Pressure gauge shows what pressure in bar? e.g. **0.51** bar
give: **13.75** bar
